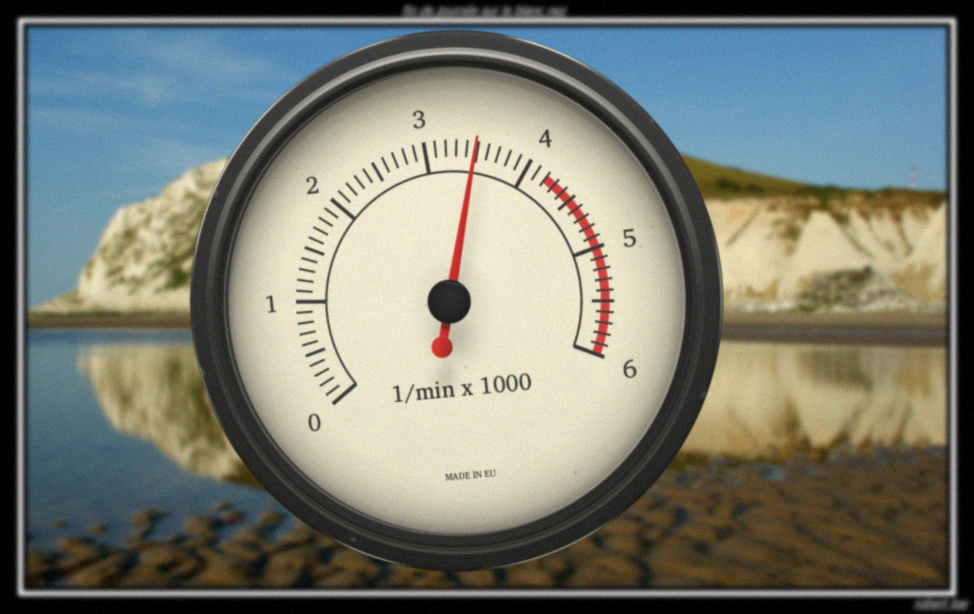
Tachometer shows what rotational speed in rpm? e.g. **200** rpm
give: **3500** rpm
